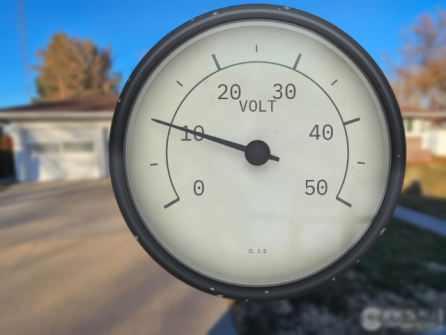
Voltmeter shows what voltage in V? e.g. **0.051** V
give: **10** V
